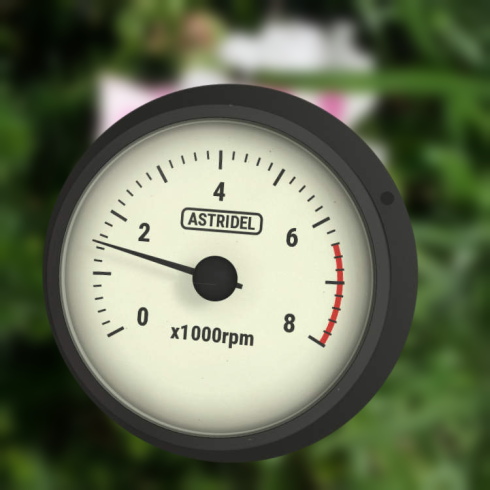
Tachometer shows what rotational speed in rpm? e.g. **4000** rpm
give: **1500** rpm
